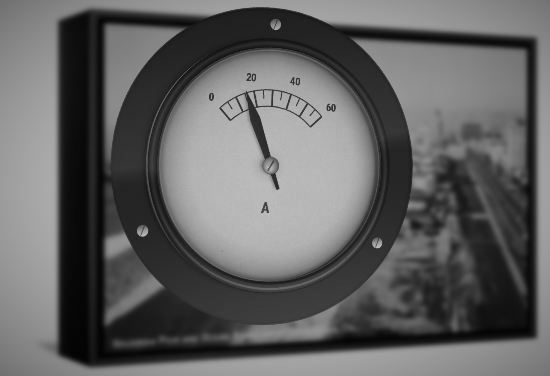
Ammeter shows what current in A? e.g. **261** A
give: **15** A
